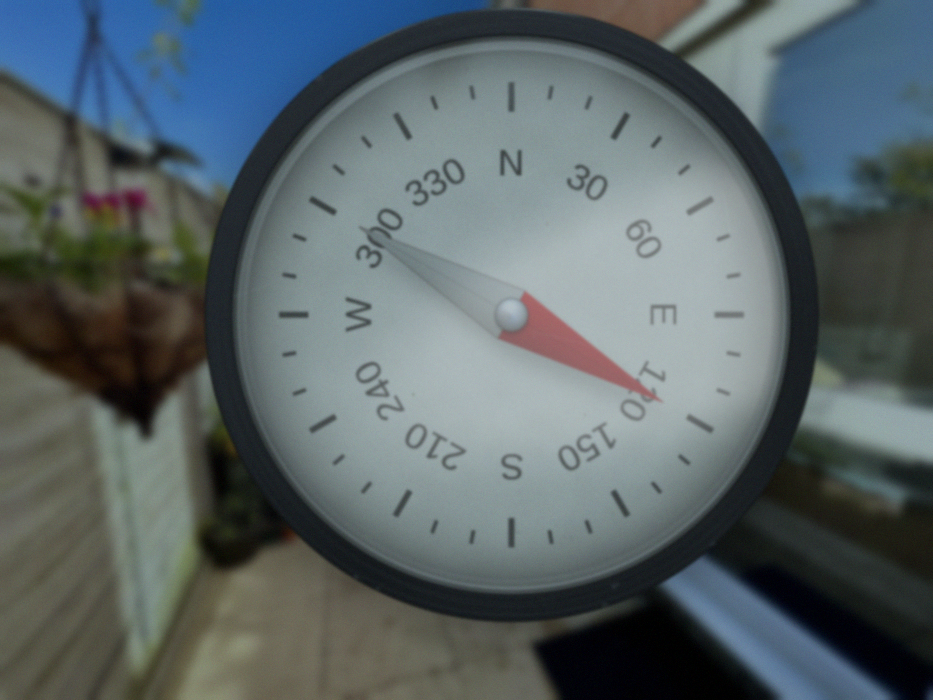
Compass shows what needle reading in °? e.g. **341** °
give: **120** °
